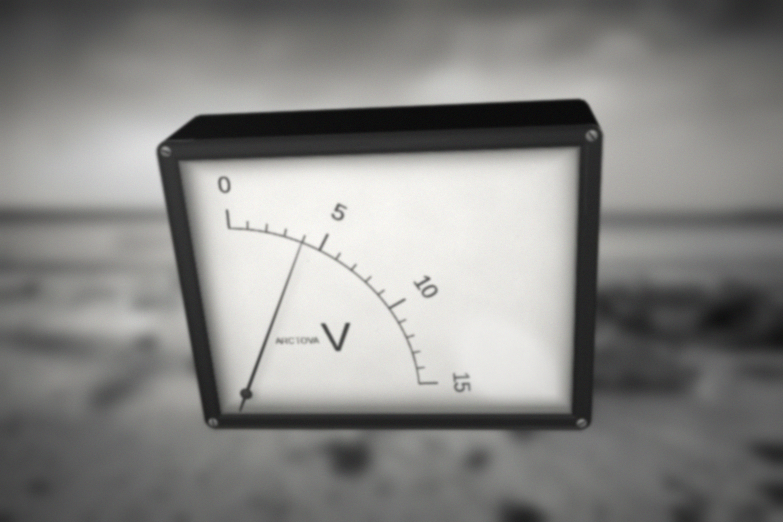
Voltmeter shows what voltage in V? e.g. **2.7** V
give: **4** V
